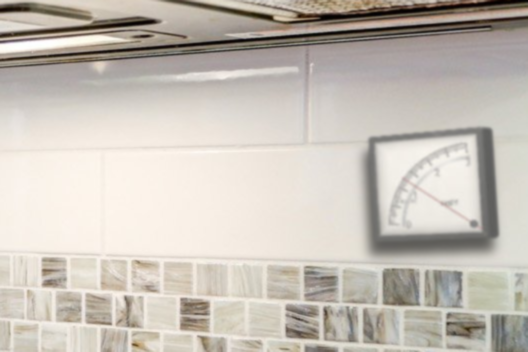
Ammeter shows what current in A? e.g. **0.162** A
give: **1.25** A
